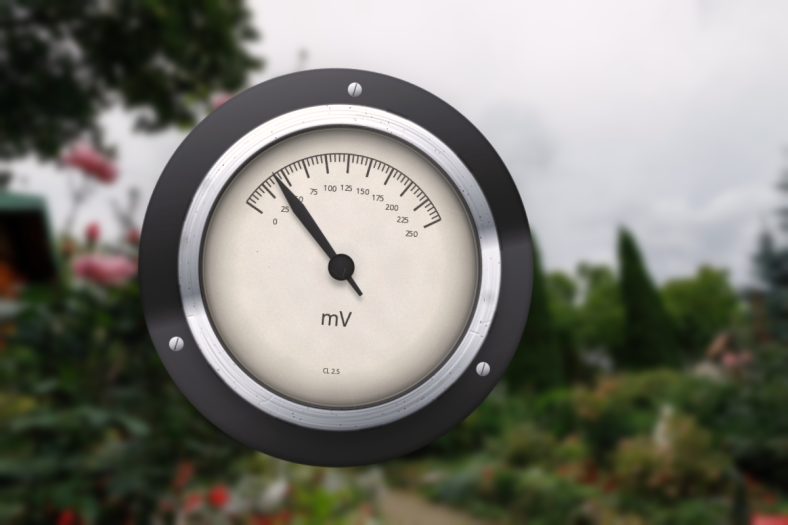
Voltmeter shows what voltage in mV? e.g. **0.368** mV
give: **40** mV
